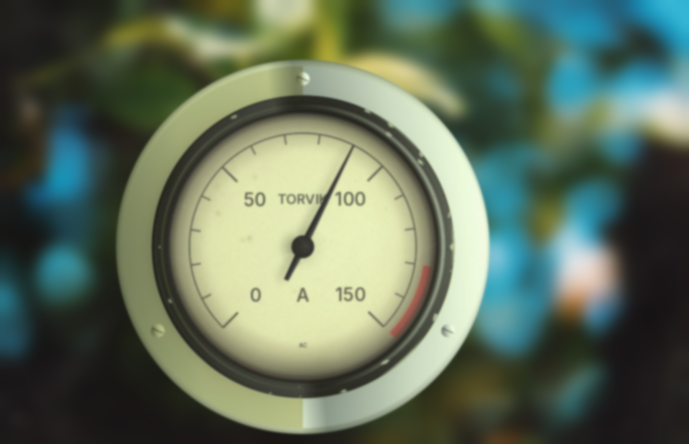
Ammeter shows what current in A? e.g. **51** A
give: **90** A
